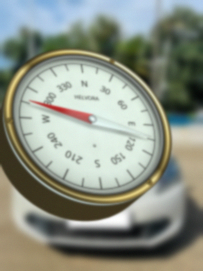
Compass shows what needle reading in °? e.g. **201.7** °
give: **285** °
